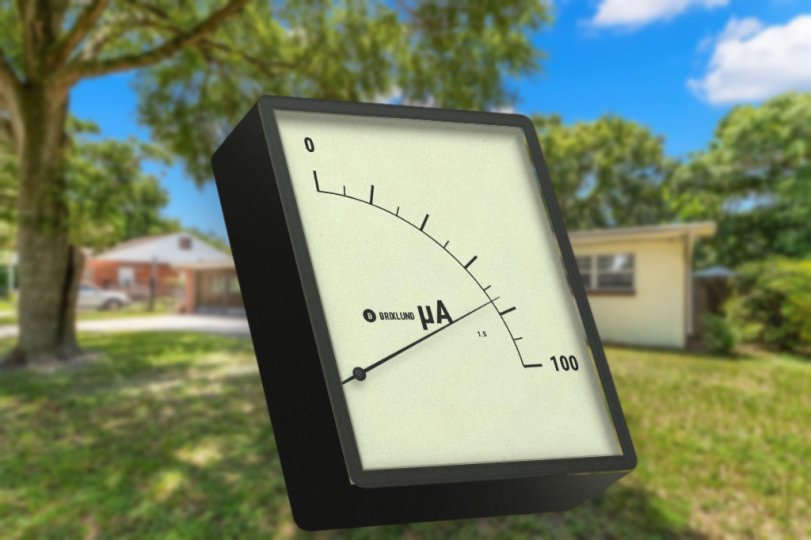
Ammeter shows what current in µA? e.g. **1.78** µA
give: **75** µA
